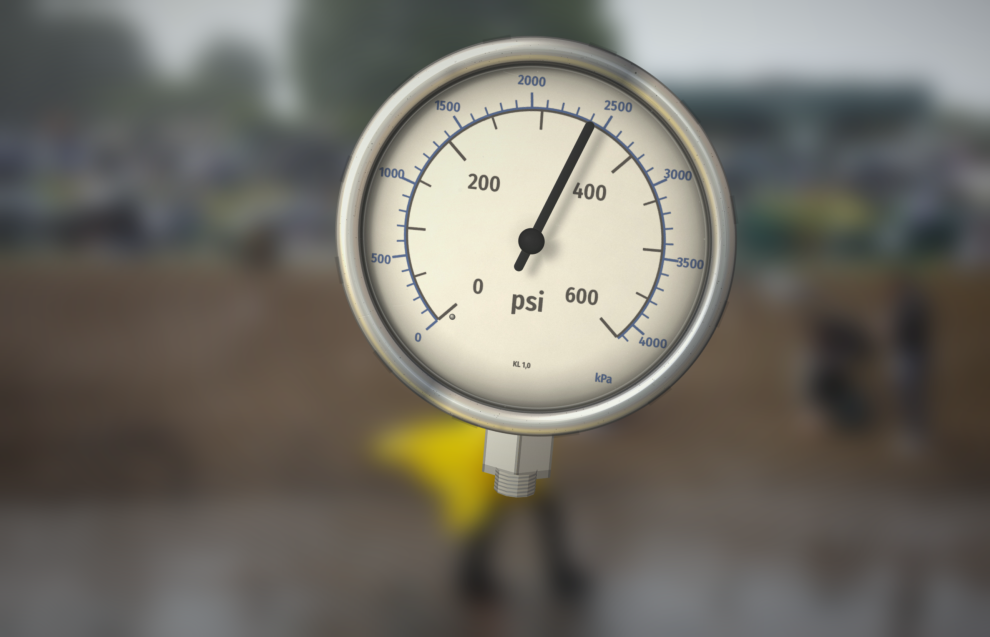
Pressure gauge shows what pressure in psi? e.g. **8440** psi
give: **350** psi
